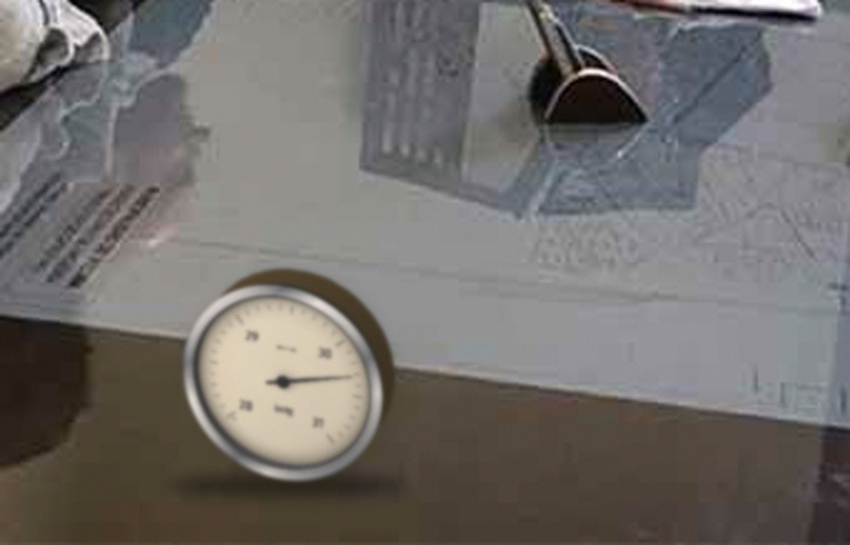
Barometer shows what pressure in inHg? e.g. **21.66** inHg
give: **30.3** inHg
